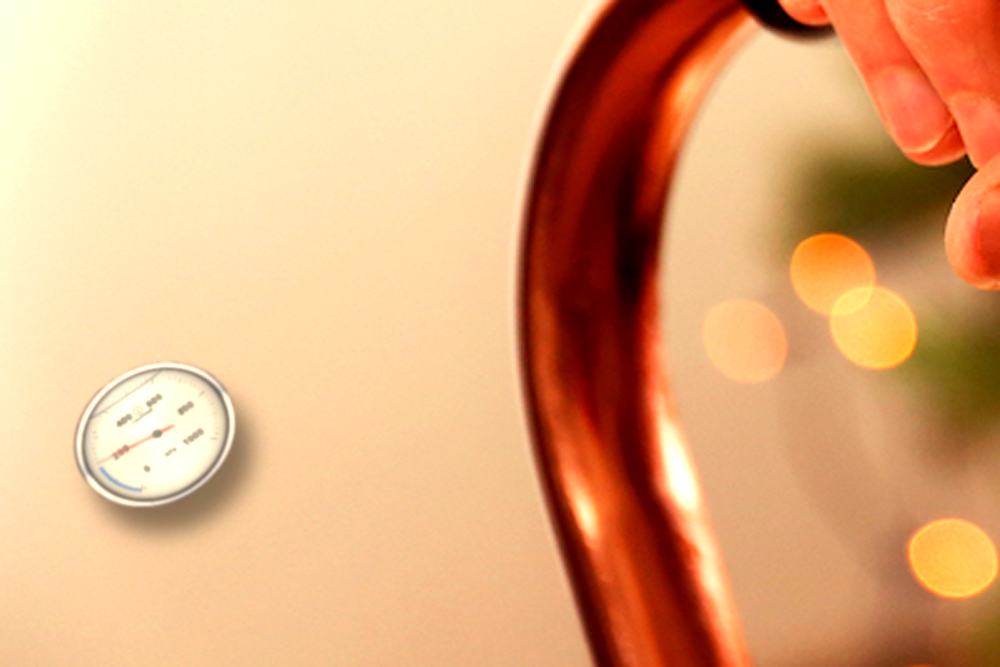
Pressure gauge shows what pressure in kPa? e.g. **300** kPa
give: **200** kPa
